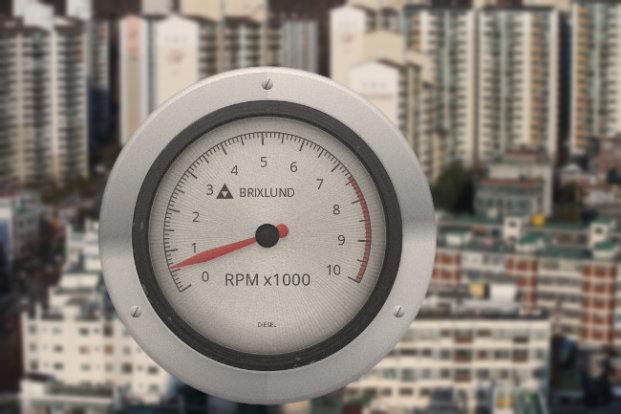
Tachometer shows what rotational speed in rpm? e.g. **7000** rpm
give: **600** rpm
